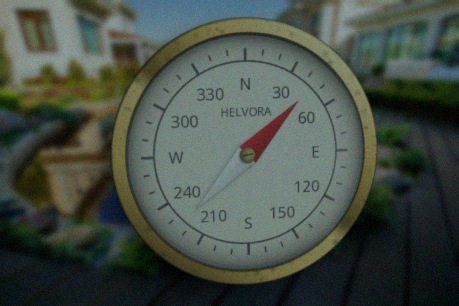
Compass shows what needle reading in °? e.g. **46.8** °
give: **45** °
